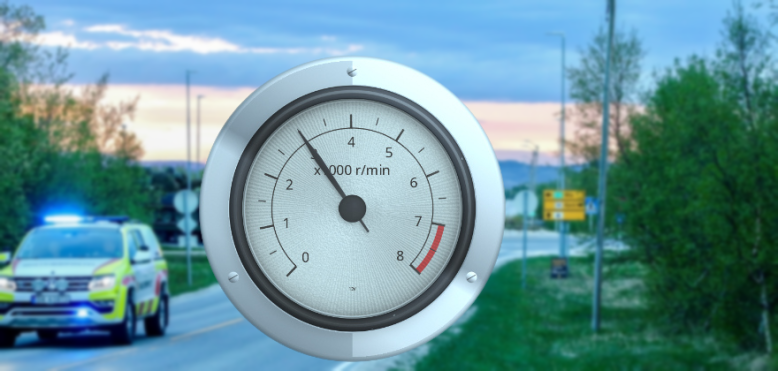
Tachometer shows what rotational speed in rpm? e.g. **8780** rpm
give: **3000** rpm
